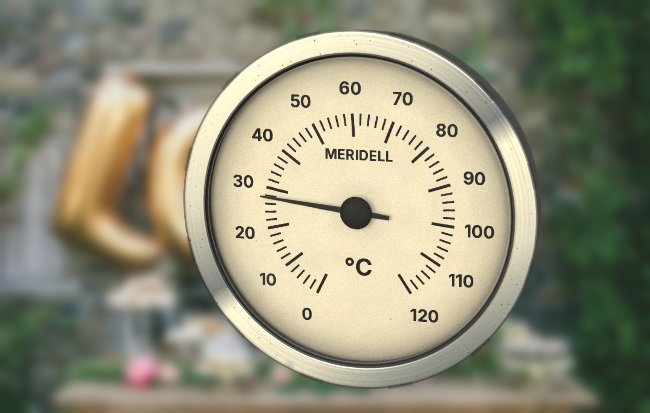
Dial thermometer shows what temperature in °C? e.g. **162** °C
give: **28** °C
